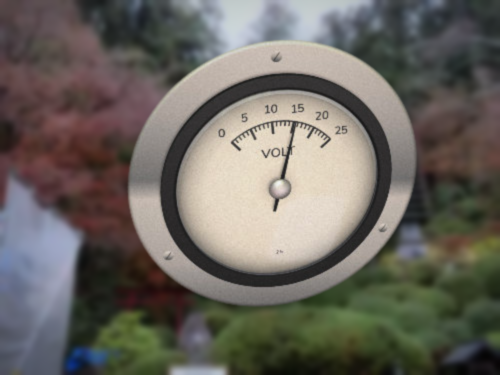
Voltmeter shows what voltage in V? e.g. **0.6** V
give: **15** V
